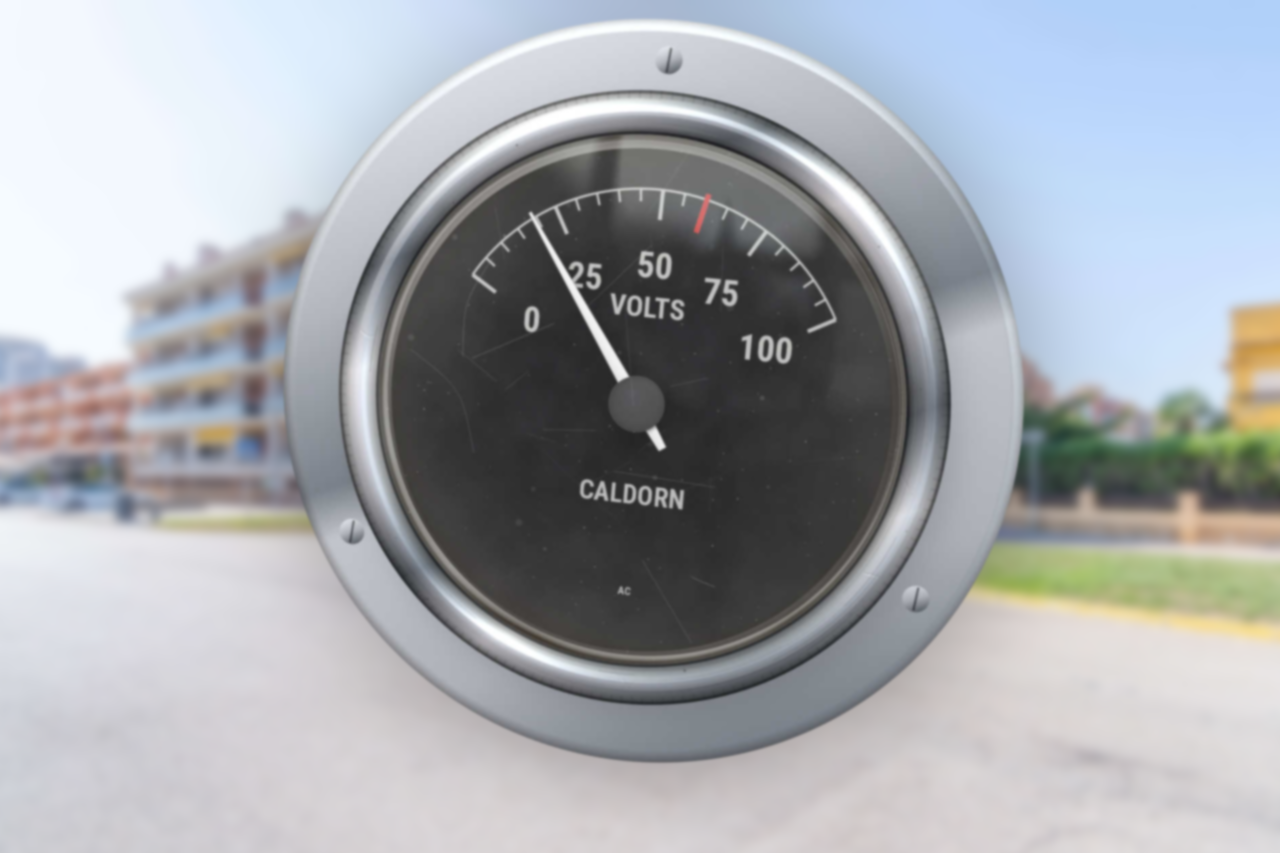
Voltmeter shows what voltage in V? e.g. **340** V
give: **20** V
